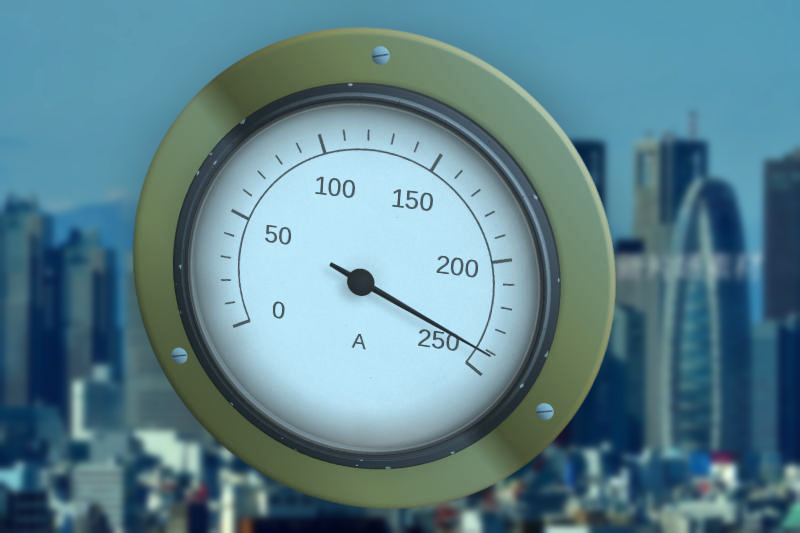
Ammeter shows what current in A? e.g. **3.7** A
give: **240** A
